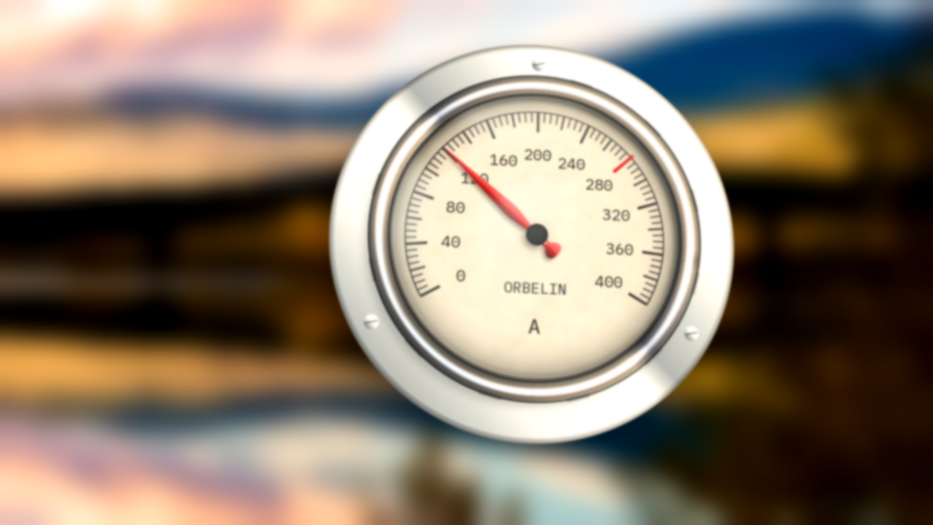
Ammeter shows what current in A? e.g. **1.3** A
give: **120** A
